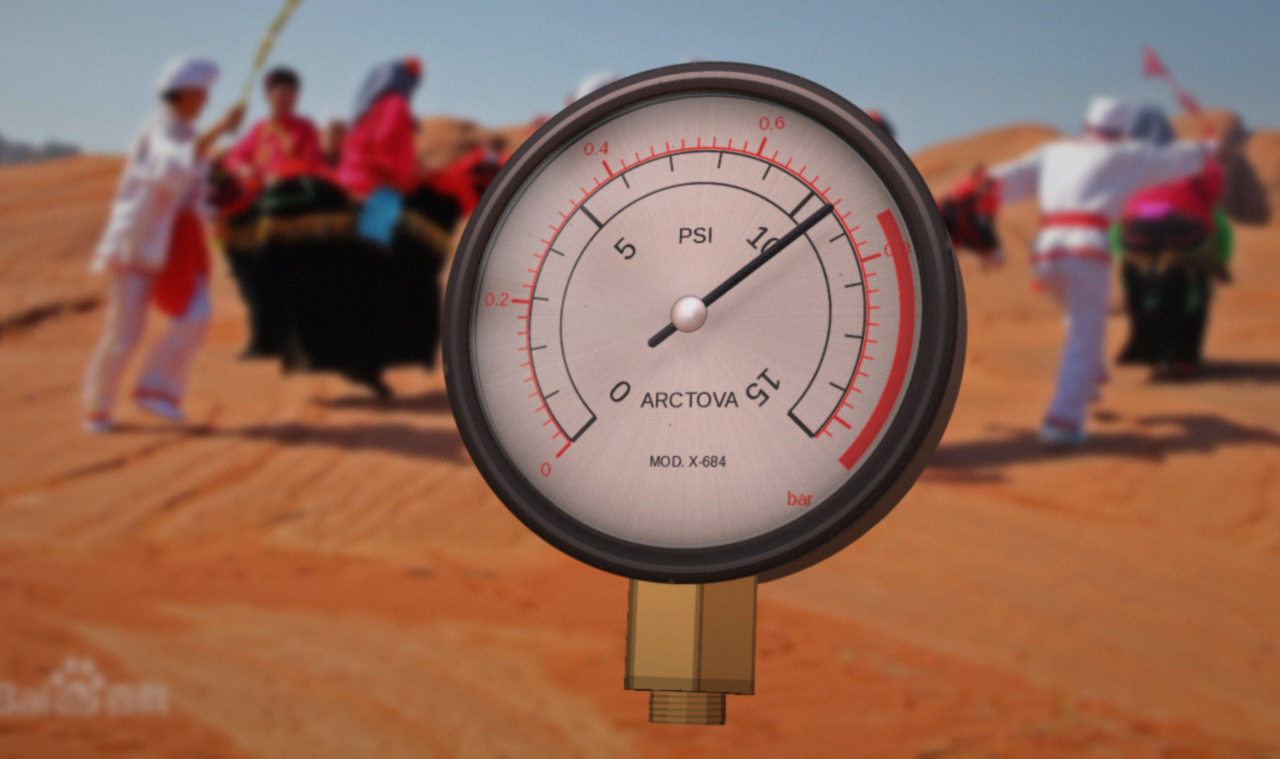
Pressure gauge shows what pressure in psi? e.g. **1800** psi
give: **10.5** psi
